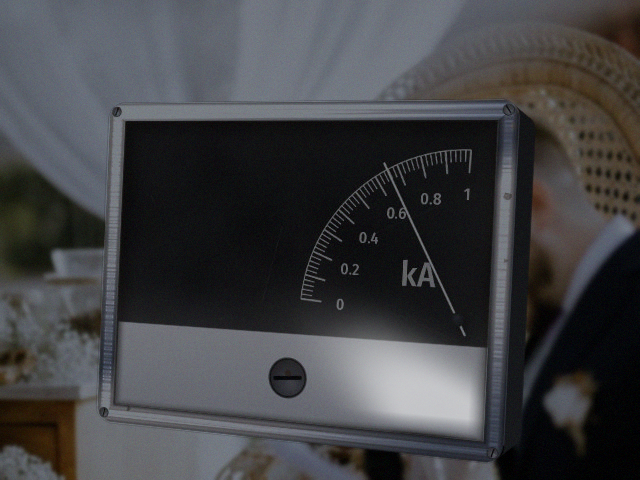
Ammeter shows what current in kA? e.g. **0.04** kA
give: **0.66** kA
